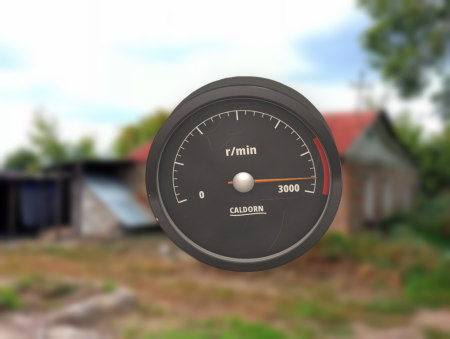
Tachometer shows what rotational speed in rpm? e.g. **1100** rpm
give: **2800** rpm
